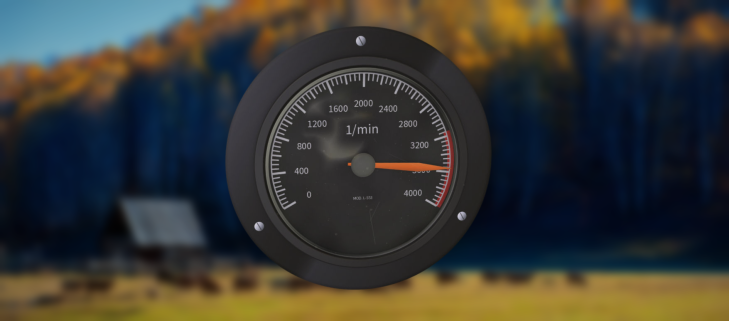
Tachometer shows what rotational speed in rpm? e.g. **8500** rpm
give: **3550** rpm
